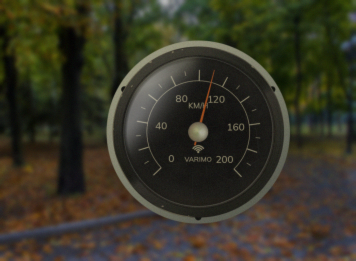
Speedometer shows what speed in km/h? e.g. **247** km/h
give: **110** km/h
